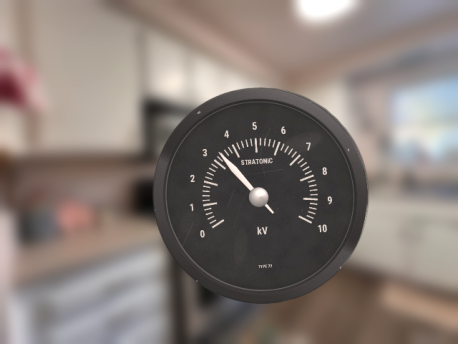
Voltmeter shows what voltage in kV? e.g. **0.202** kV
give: **3.4** kV
